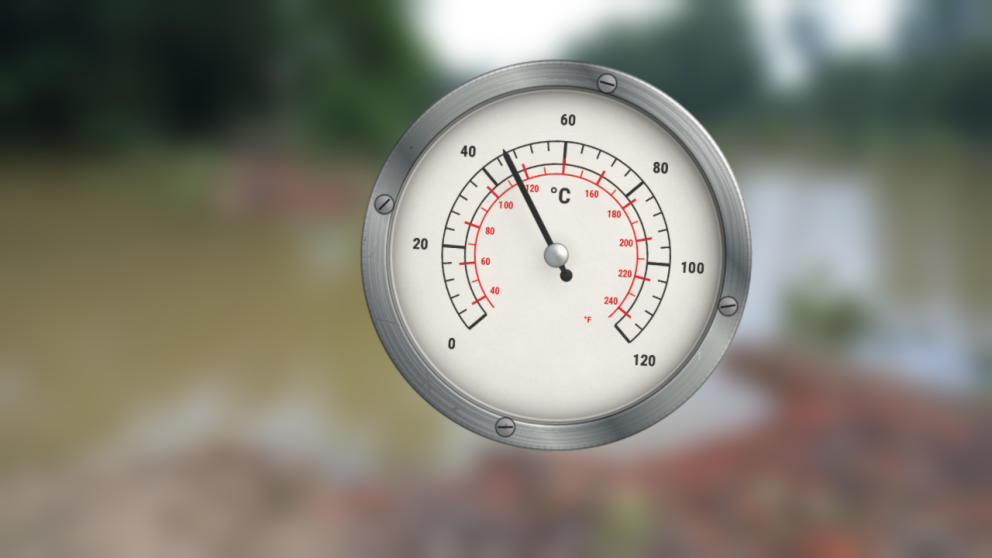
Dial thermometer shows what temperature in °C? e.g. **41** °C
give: **46** °C
